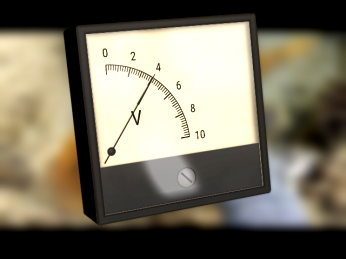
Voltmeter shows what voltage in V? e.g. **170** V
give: **4** V
